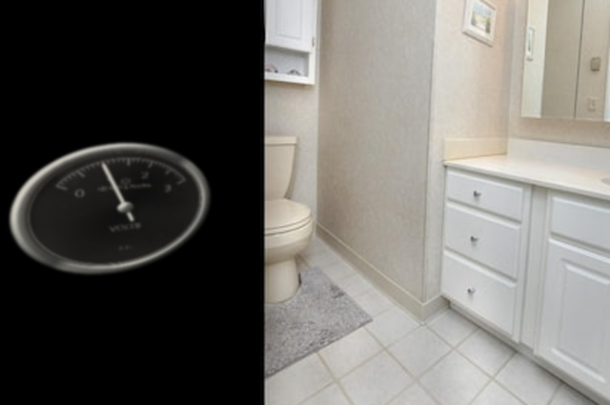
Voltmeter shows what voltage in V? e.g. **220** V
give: **1** V
